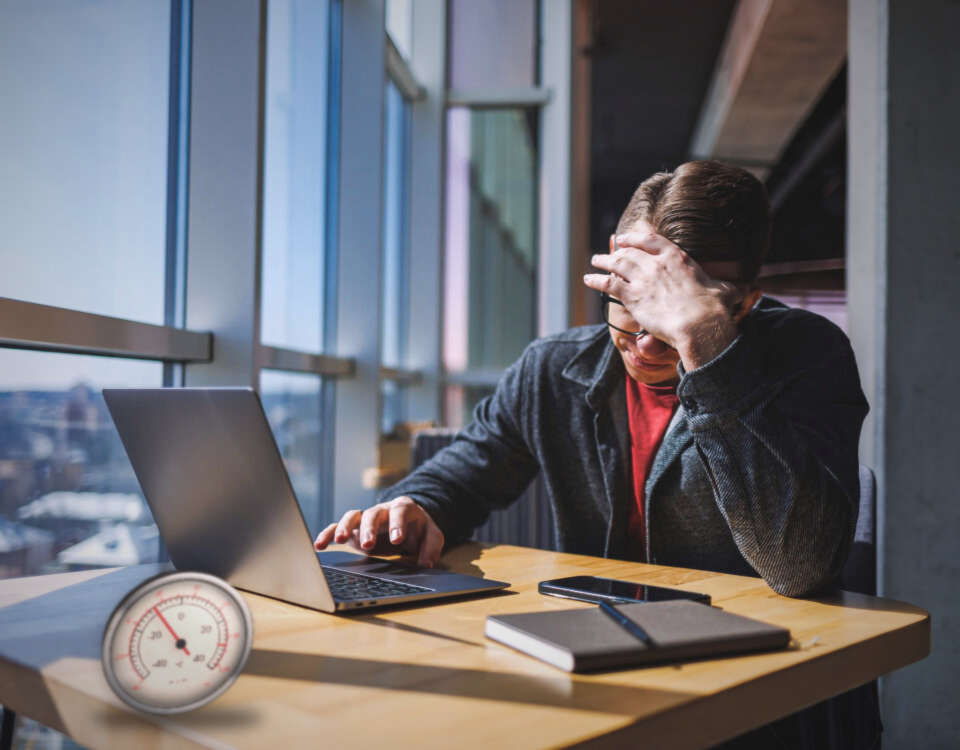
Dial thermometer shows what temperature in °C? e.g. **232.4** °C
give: **-10** °C
